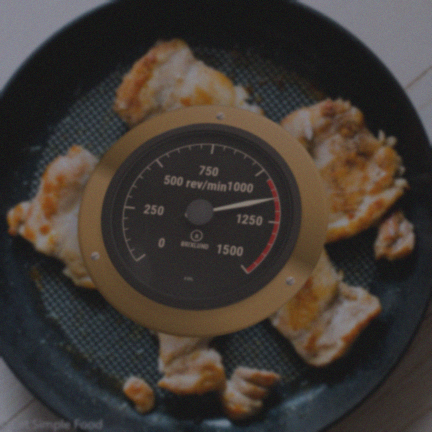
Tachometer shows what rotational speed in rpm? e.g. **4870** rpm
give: **1150** rpm
